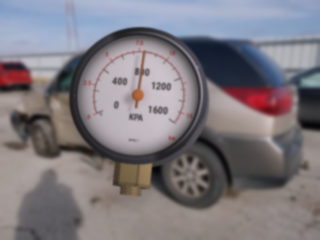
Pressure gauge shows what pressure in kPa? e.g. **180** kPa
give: **800** kPa
